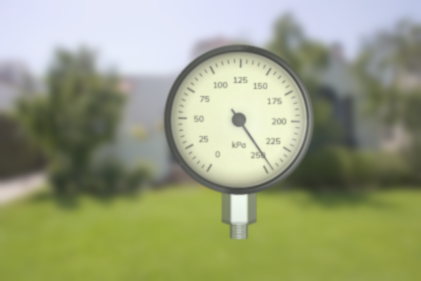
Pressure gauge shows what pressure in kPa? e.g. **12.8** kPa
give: **245** kPa
